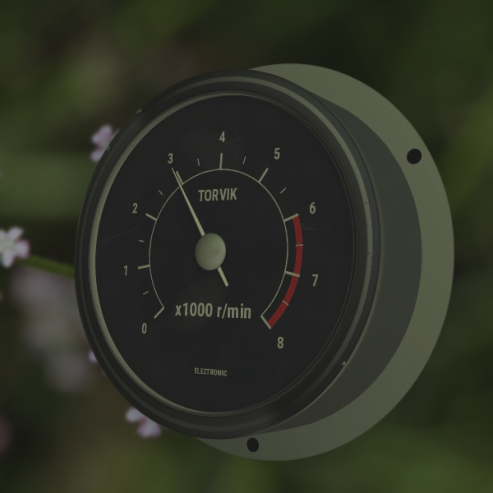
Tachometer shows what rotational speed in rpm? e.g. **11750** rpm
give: **3000** rpm
